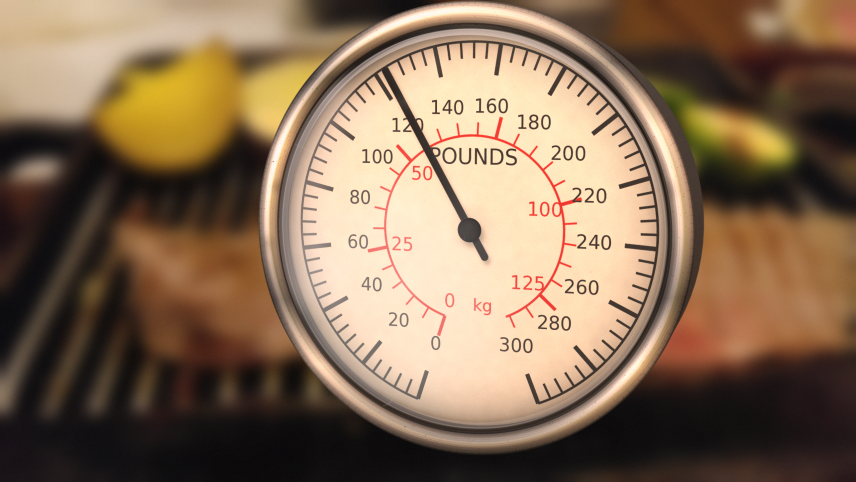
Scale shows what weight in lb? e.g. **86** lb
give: **124** lb
